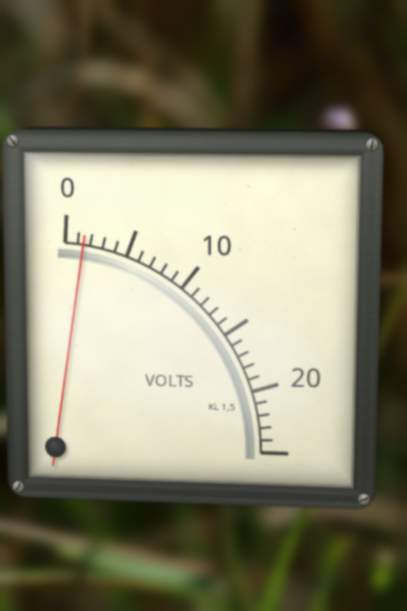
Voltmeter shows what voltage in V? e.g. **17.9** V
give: **1.5** V
